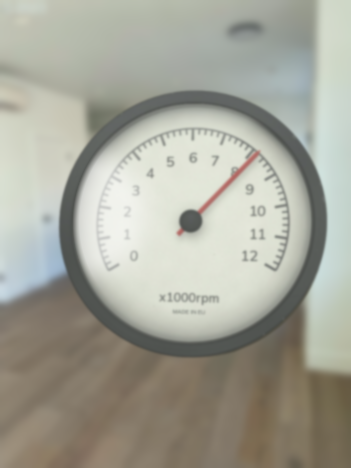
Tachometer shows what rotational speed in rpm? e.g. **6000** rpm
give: **8200** rpm
